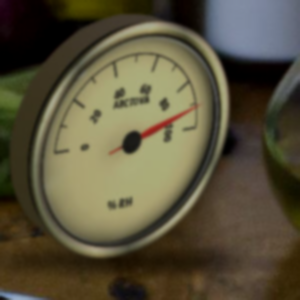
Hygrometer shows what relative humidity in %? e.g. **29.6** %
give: **90** %
